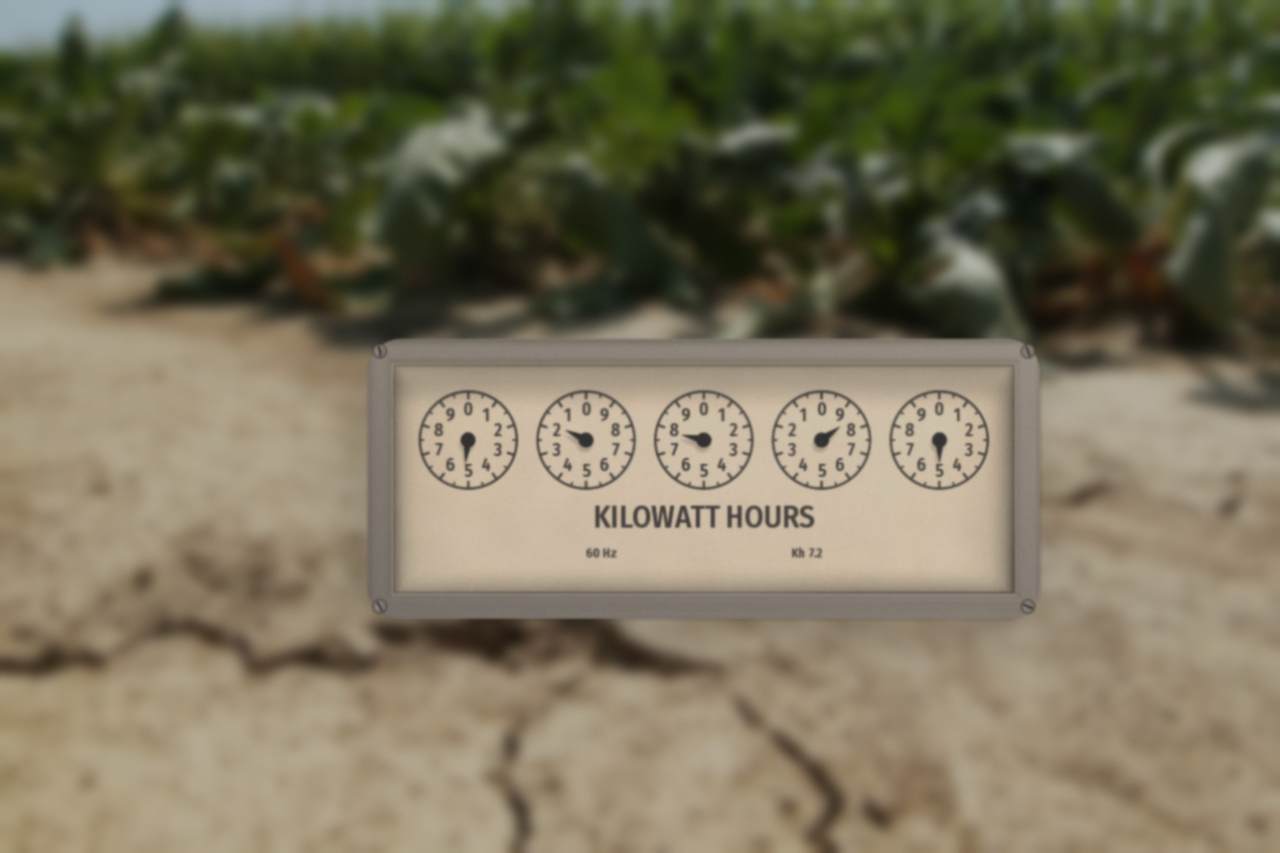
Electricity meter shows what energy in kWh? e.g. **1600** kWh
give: **51785** kWh
